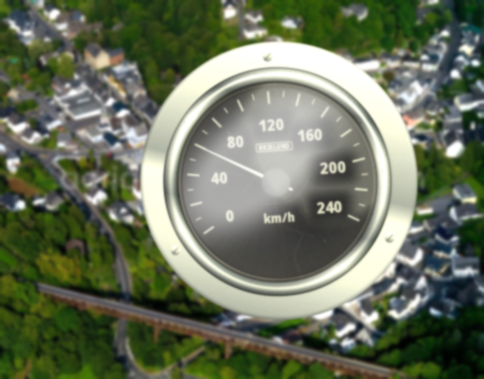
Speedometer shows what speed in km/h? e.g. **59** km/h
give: **60** km/h
